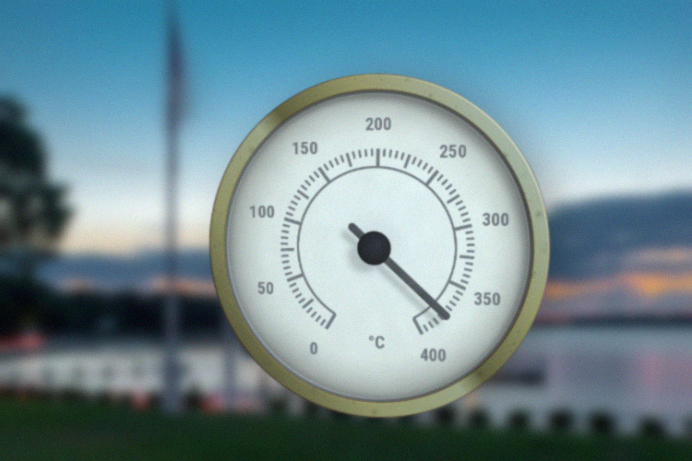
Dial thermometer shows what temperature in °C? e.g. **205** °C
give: **375** °C
